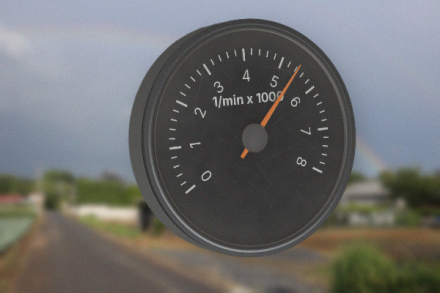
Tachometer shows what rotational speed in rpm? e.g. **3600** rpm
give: **5400** rpm
